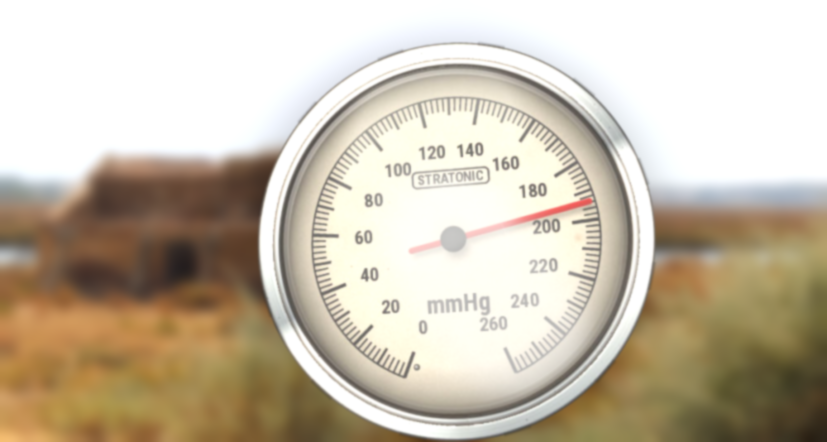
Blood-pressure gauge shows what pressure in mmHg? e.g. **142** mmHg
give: **194** mmHg
